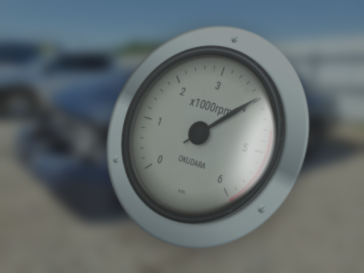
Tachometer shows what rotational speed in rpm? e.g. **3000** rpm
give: **4000** rpm
